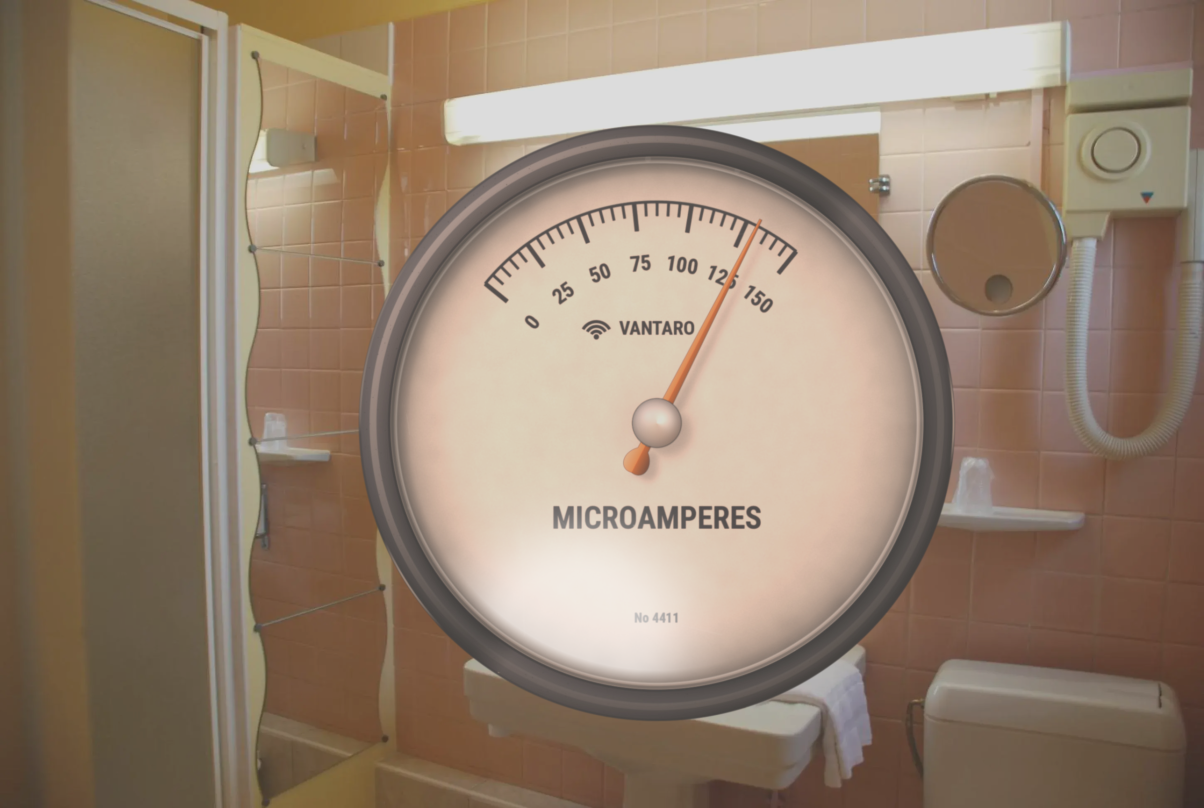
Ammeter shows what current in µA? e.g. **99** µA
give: **130** µA
